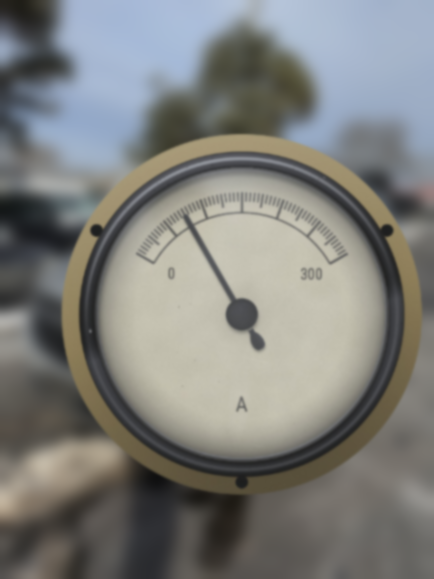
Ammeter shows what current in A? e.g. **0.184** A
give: **75** A
